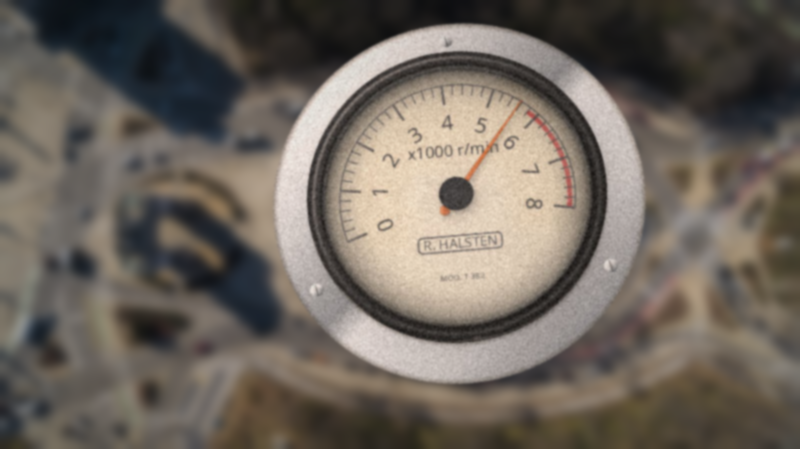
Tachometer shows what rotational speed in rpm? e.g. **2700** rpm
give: **5600** rpm
